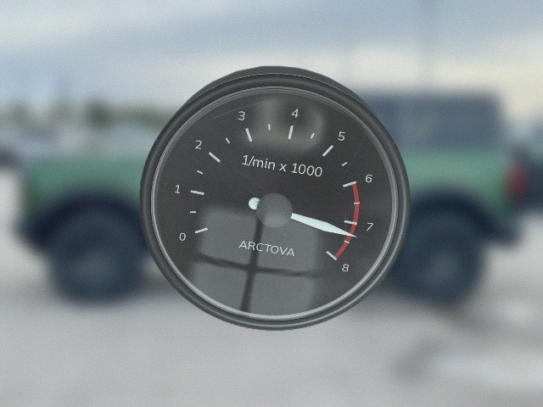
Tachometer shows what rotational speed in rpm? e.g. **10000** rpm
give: **7250** rpm
